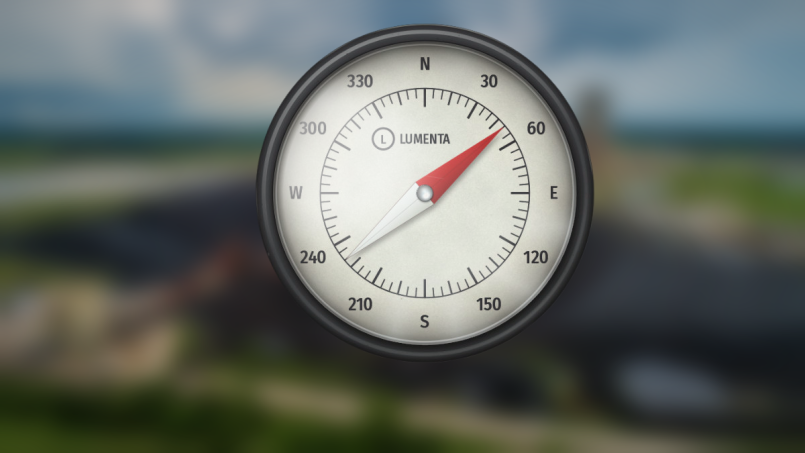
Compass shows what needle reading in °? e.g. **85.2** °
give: **50** °
